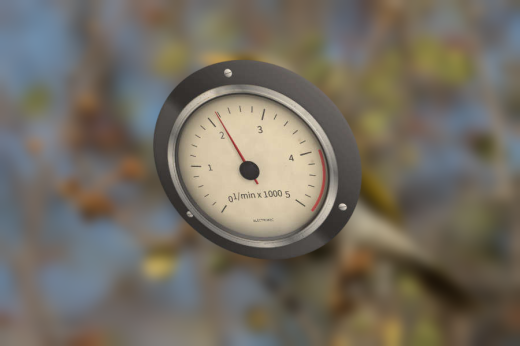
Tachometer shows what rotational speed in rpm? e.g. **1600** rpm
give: **2200** rpm
